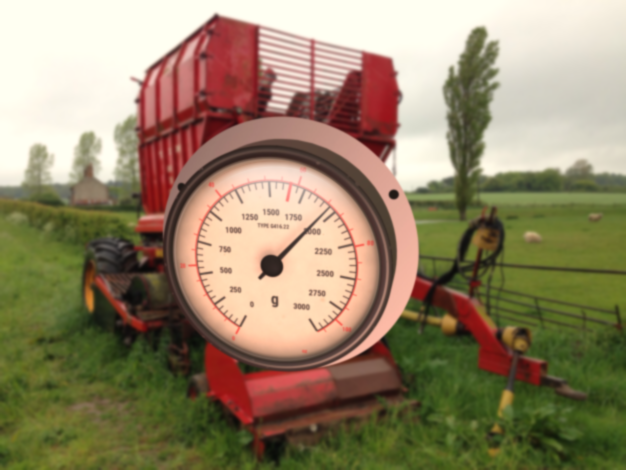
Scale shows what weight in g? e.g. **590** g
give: **1950** g
